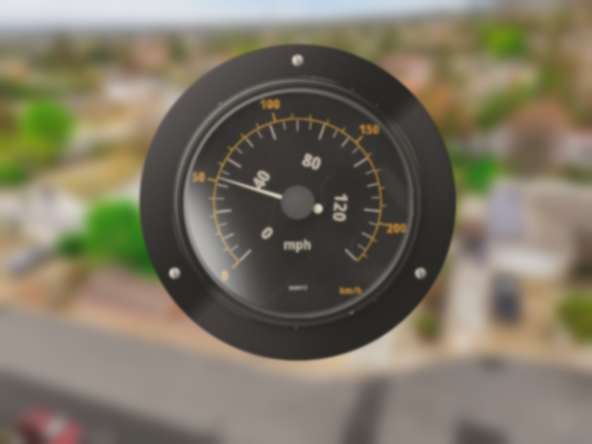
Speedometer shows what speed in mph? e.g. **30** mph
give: **32.5** mph
